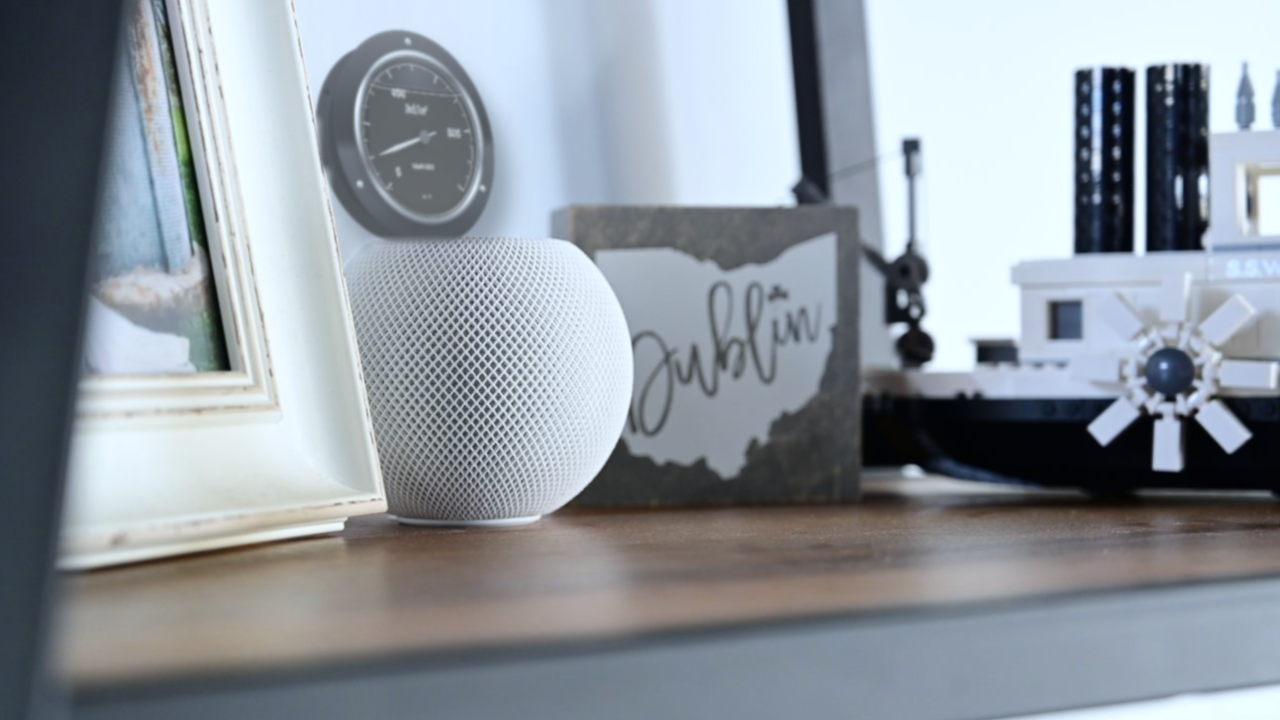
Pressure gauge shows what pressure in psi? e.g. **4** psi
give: **100** psi
